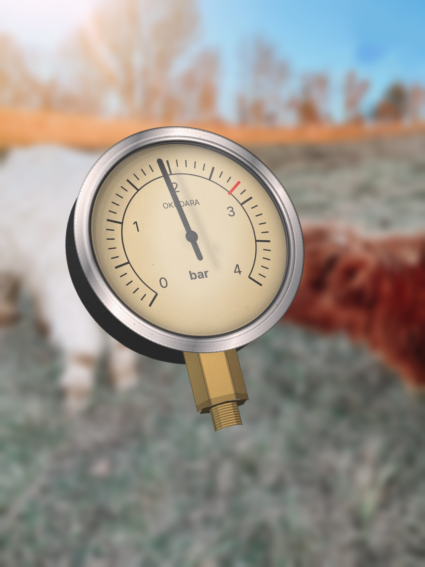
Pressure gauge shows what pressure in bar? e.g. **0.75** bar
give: **1.9** bar
